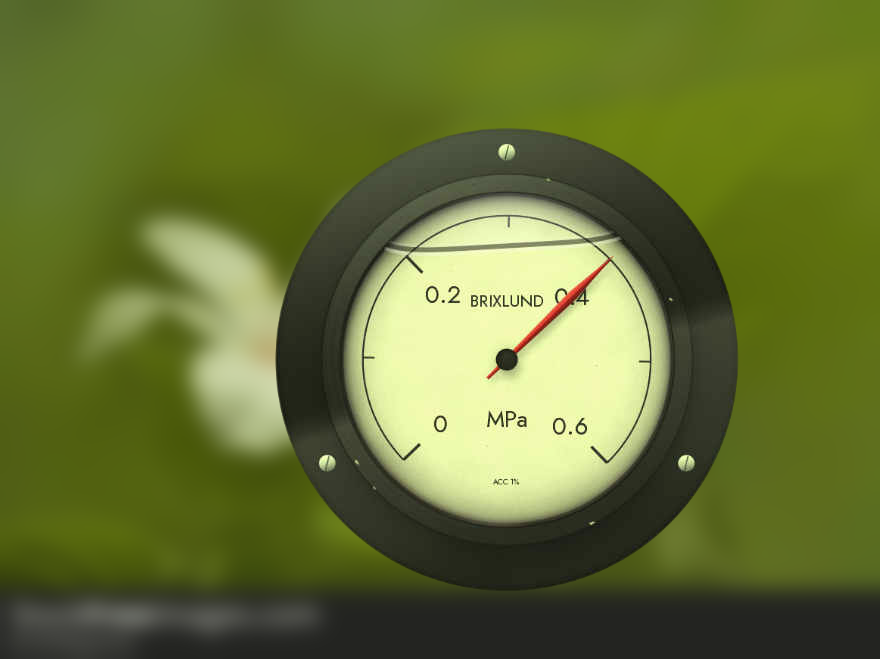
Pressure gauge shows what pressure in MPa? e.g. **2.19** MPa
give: **0.4** MPa
